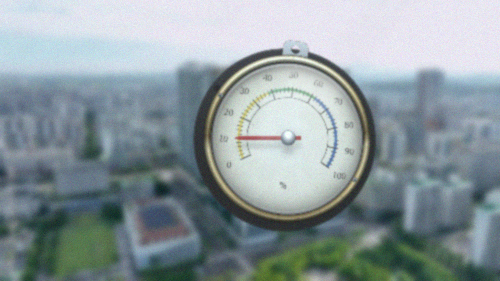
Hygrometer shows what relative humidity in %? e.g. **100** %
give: **10** %
